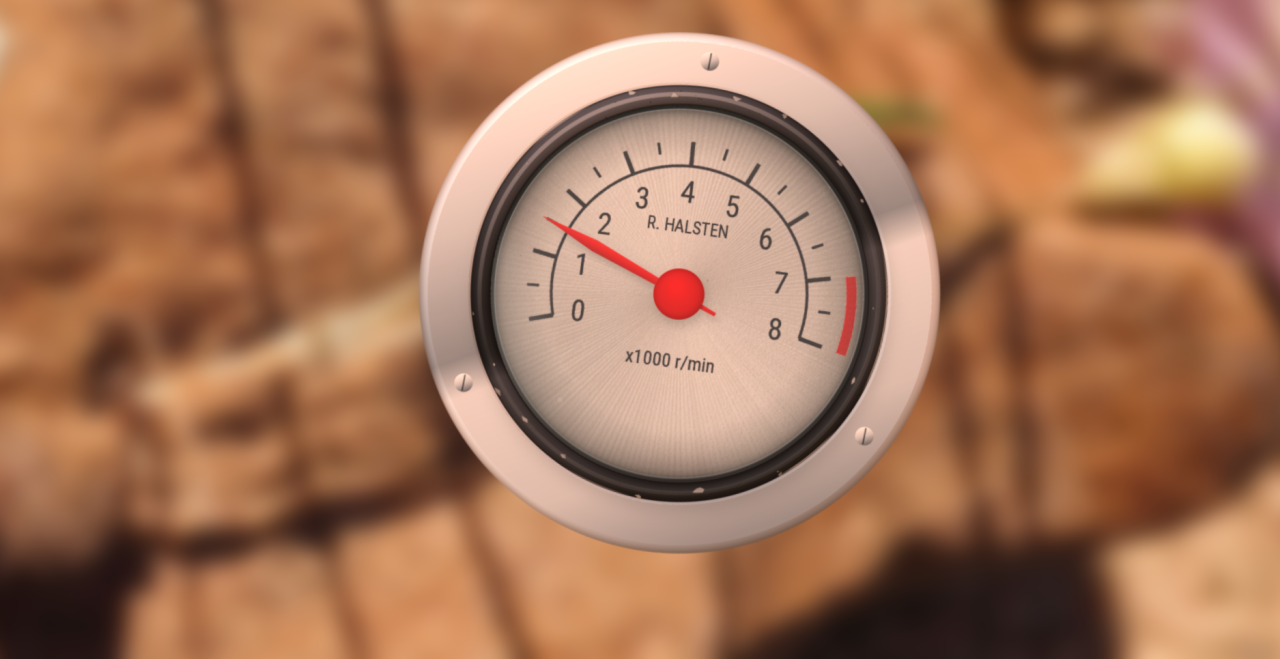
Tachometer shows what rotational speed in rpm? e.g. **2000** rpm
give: **1500** rpm
